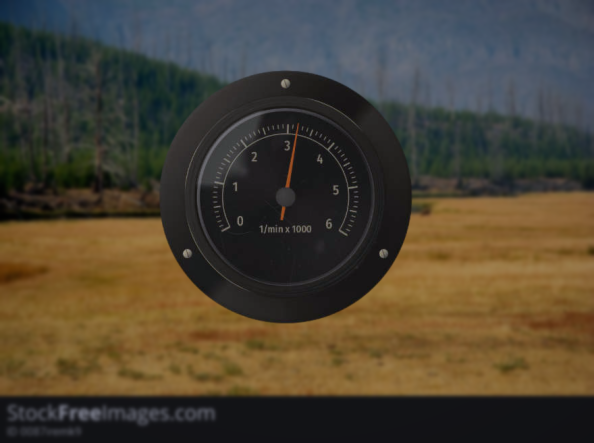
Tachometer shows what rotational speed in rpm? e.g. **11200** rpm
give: **3200** rpm
